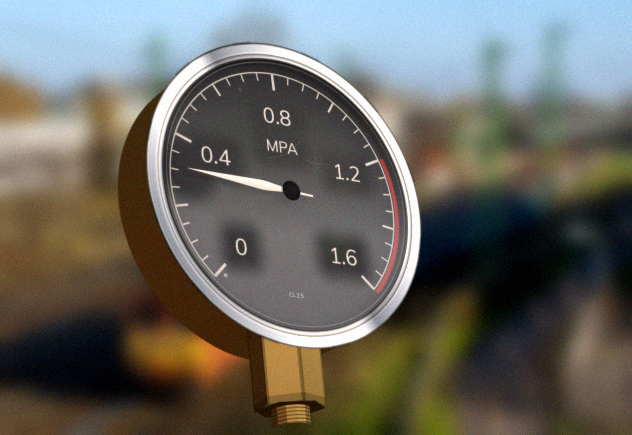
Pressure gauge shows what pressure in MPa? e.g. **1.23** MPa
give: **0.3** MPa
